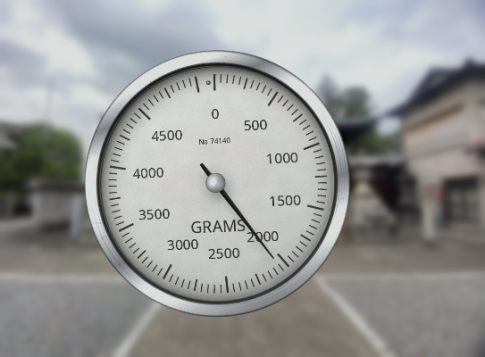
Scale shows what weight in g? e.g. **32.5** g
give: **2050** g
